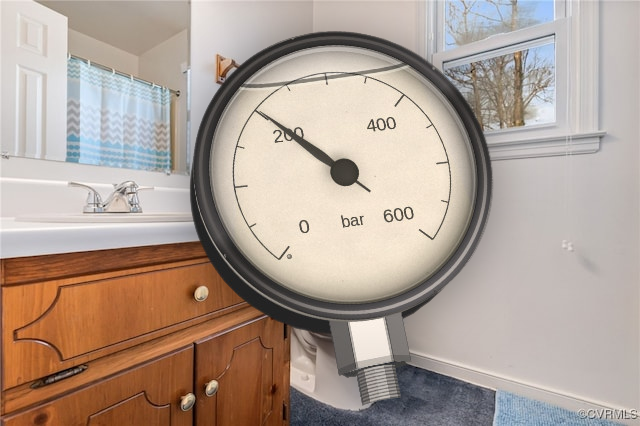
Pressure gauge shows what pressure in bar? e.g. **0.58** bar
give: **200** bar
